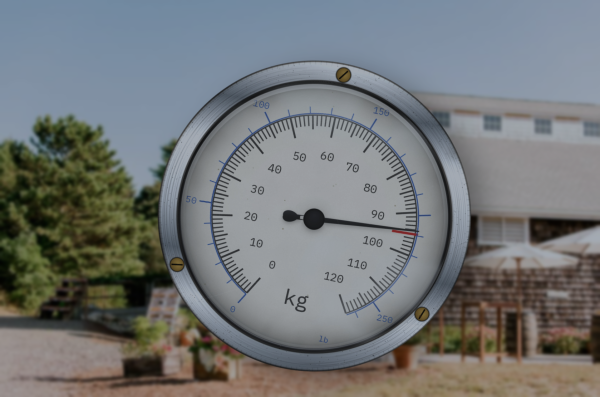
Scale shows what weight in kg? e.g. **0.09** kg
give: **94** kg
